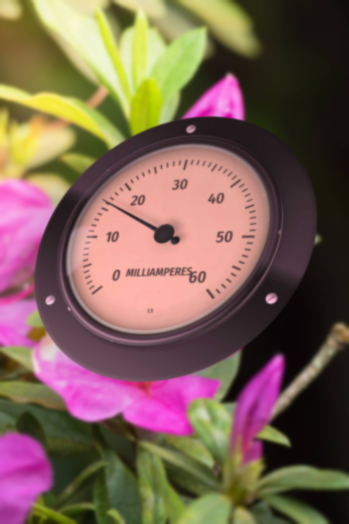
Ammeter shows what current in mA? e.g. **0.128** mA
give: **16** mA
